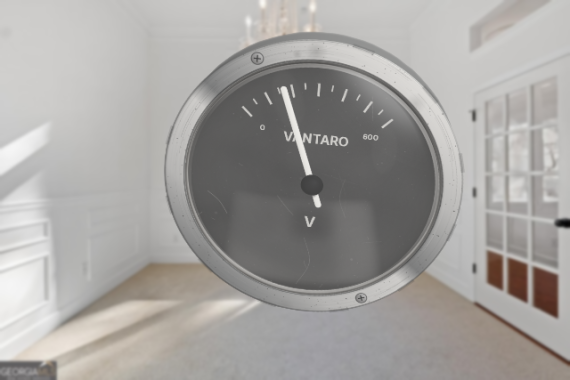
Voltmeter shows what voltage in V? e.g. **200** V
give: **175** V
